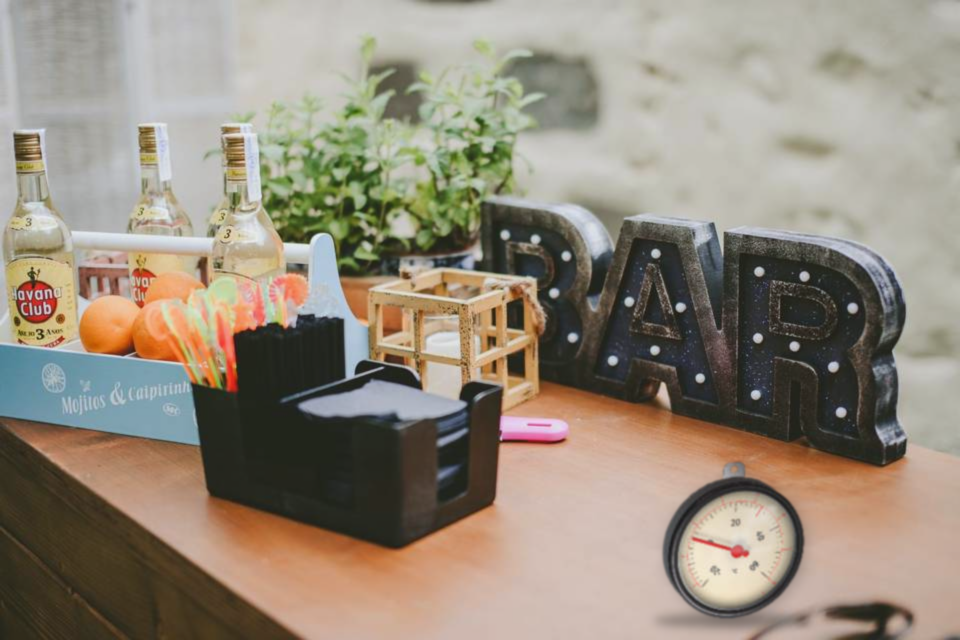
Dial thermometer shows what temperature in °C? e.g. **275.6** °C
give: **0** °C
